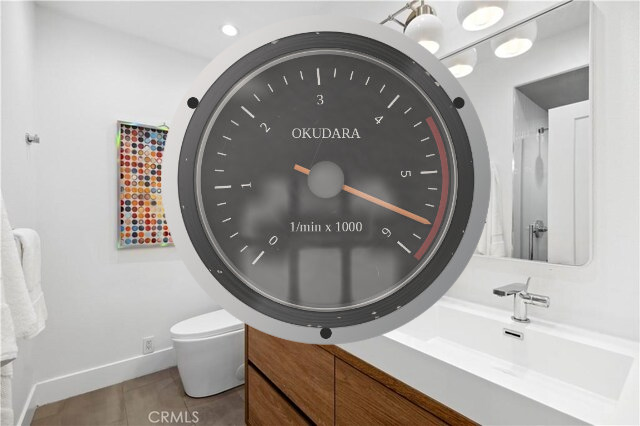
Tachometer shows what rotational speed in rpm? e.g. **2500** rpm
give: **5600** rpm
